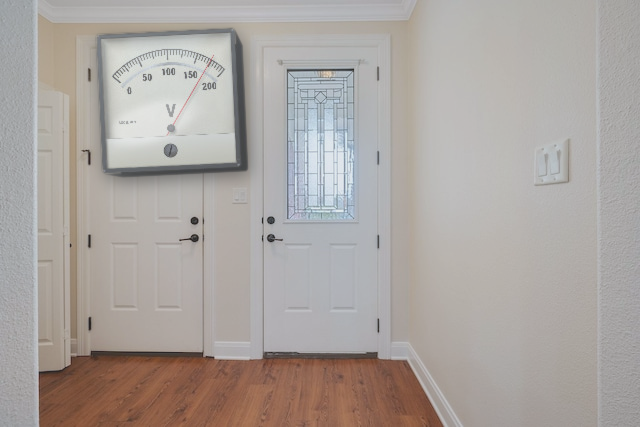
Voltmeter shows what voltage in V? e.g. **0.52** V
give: **175** V
